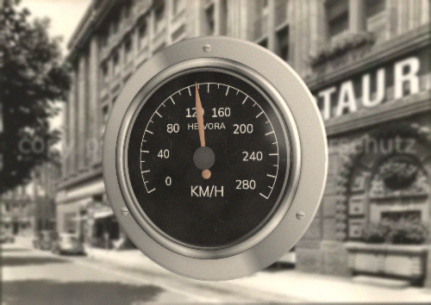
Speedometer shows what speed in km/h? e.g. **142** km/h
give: **130** km/h
